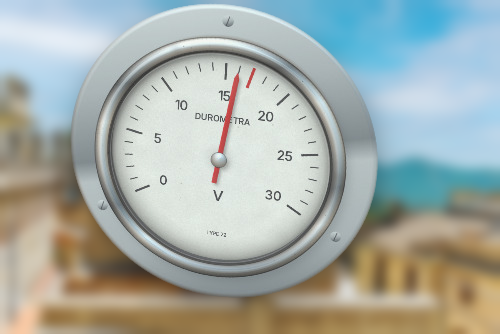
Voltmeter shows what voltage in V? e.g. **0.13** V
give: **16** V
